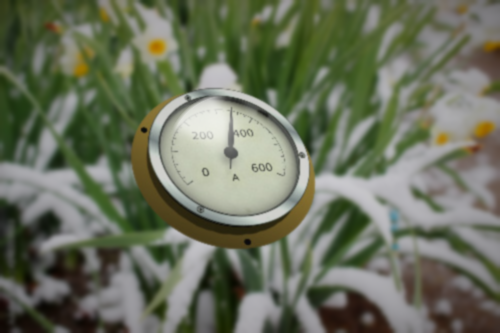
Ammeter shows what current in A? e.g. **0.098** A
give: **340** A
